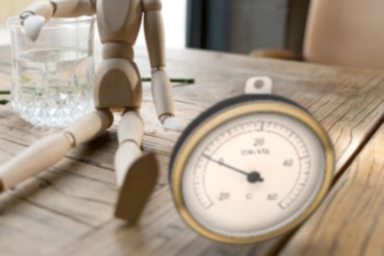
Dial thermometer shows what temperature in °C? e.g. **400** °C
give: **0** °C
